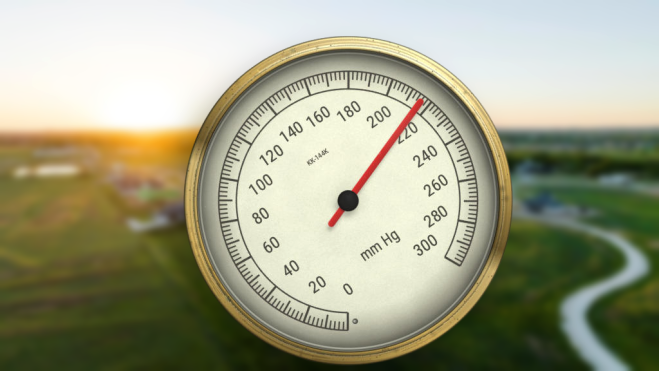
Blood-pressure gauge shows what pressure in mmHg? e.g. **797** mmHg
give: **216** mmHg
